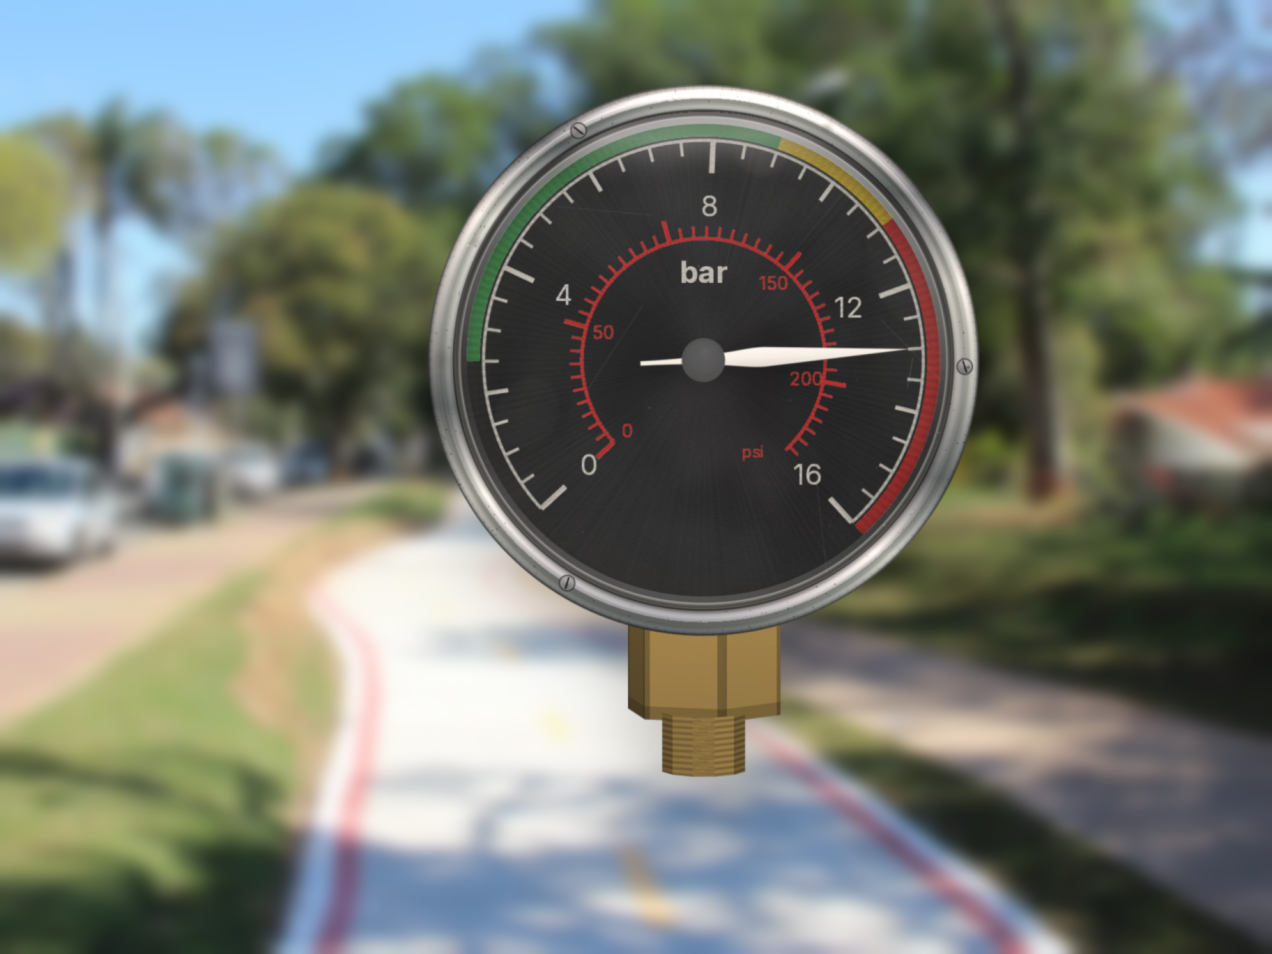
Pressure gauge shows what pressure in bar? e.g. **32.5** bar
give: **13** bar
